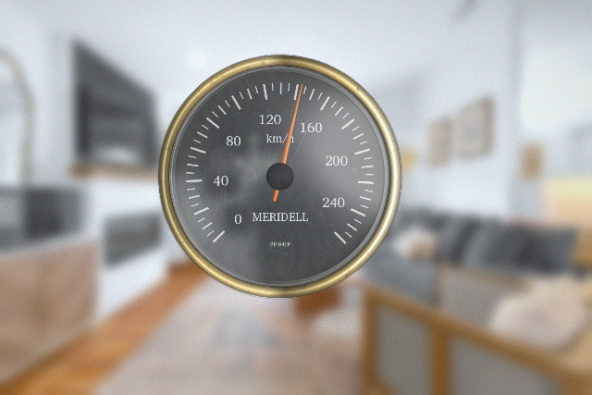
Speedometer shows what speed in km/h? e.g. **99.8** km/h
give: **142.5** km/h
